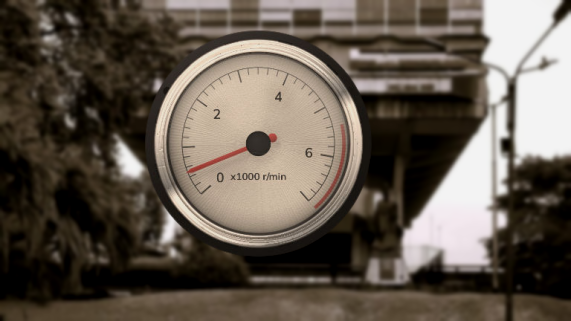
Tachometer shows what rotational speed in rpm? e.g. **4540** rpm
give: **500** rpm
